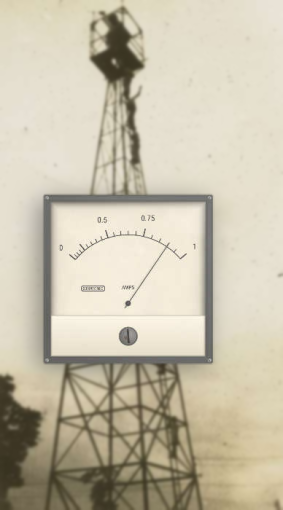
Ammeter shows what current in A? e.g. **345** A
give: **0.9** A
